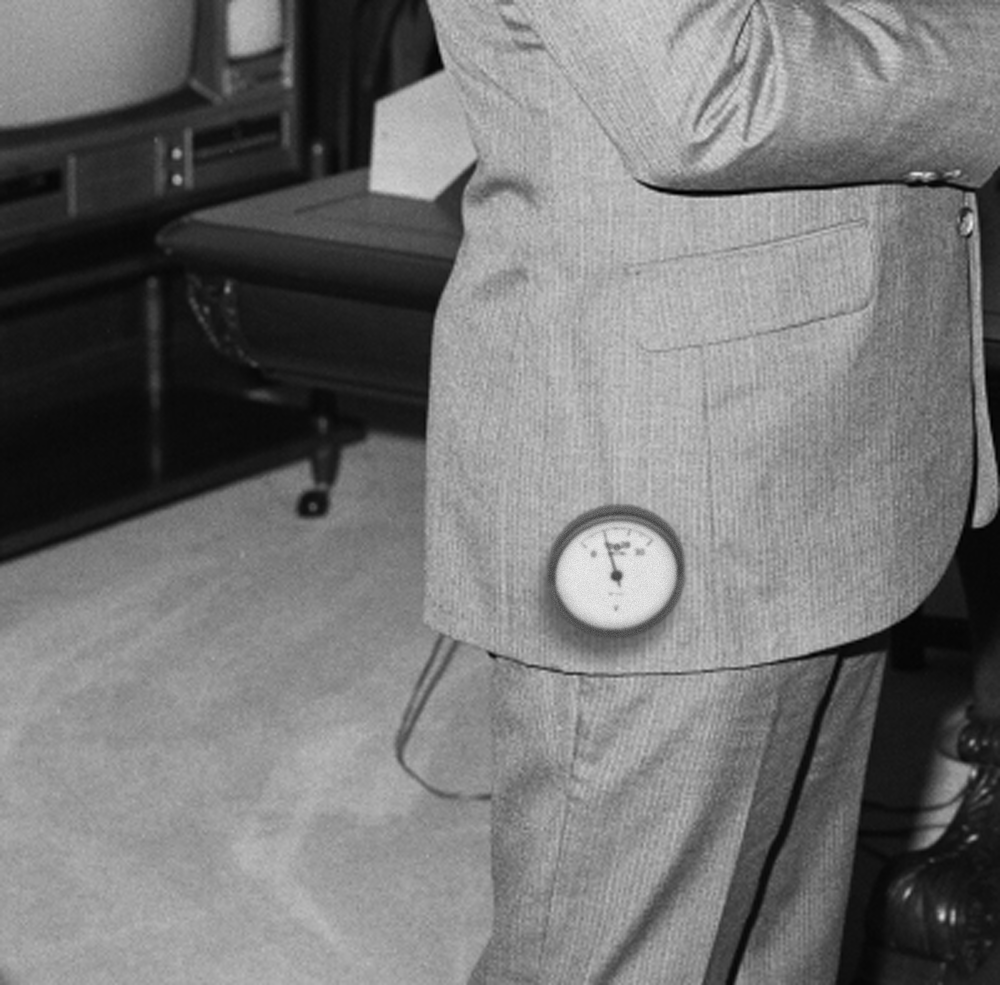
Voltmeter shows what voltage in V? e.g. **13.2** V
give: **10** V
